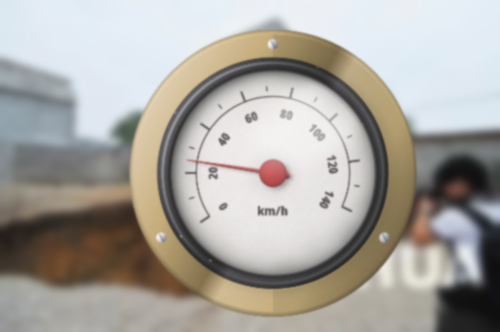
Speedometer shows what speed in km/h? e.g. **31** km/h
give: **25** km/h
